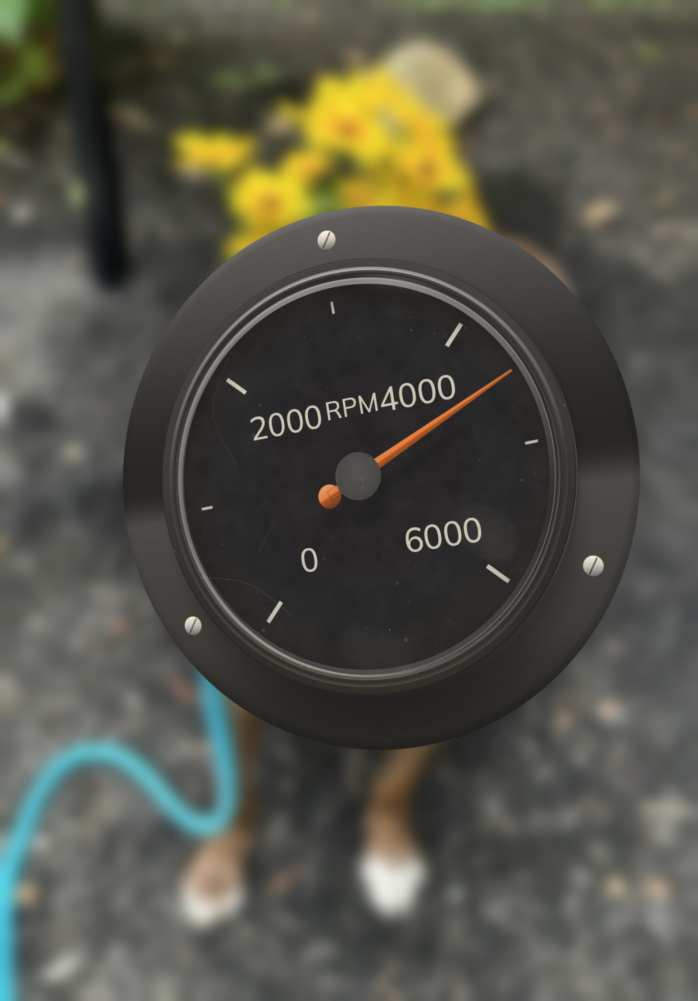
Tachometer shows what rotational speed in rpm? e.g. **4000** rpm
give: **4500** rpm
